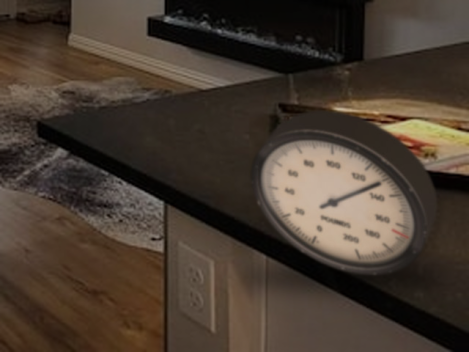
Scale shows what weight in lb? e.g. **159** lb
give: **130** lb
